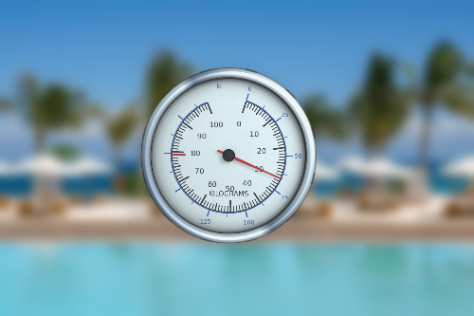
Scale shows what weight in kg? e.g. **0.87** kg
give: **30** kg
